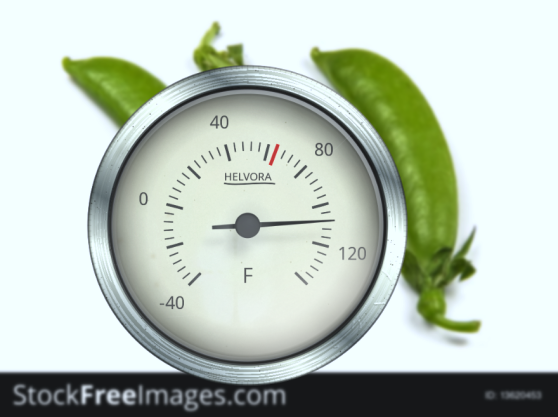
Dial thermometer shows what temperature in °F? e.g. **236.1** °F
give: **108** °F
